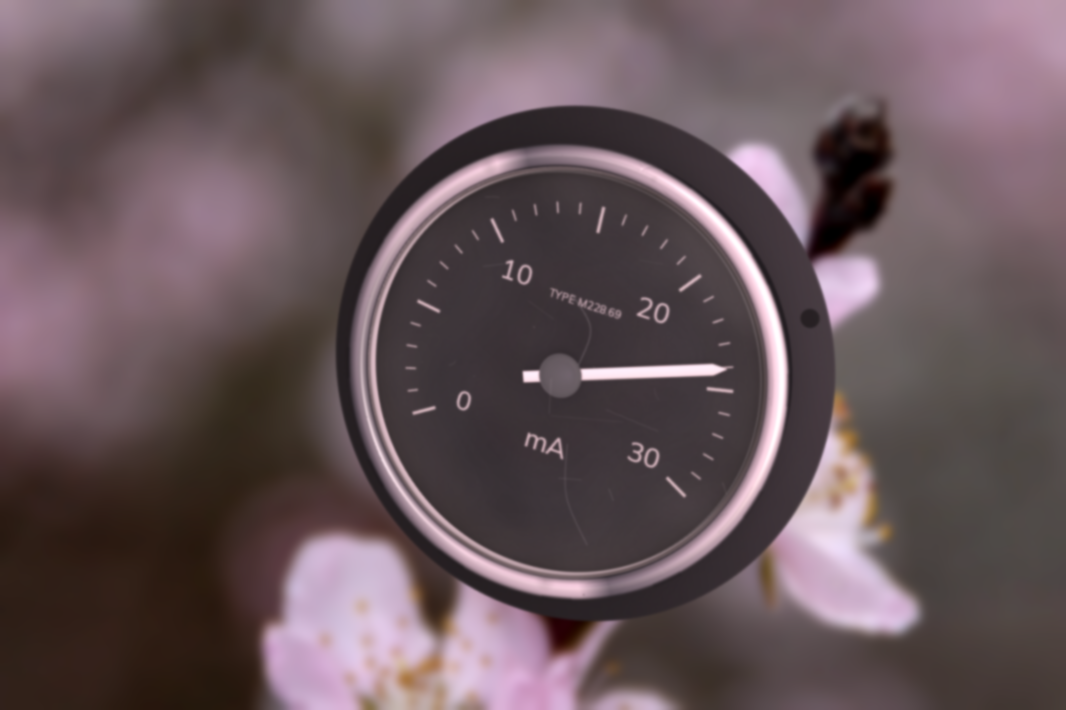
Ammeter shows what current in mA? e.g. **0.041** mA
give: **24** mA
